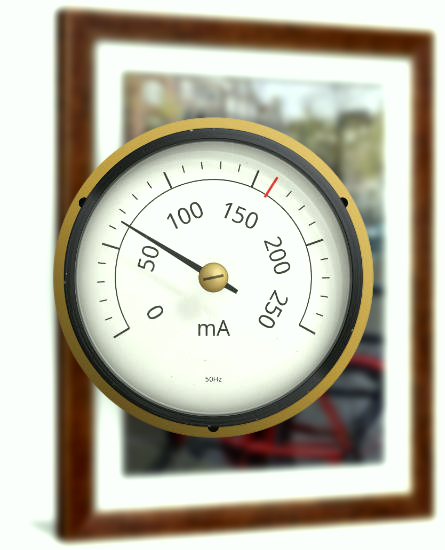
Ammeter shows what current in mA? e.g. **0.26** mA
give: **65** mA
